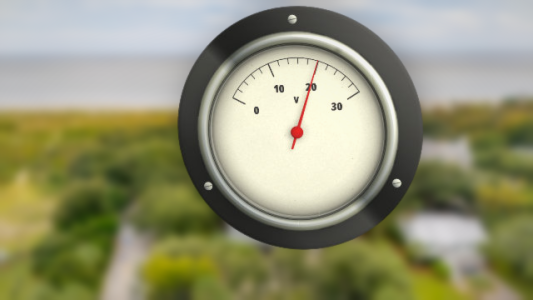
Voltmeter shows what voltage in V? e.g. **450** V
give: **20** V
